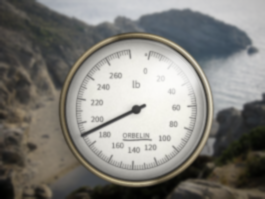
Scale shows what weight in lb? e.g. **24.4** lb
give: **190** lb
